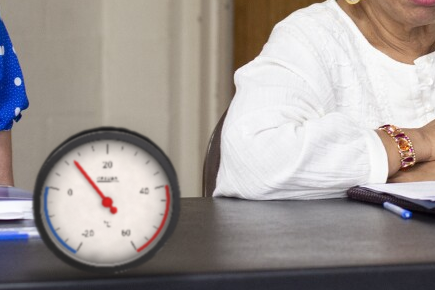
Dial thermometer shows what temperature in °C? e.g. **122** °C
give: **10** °C
